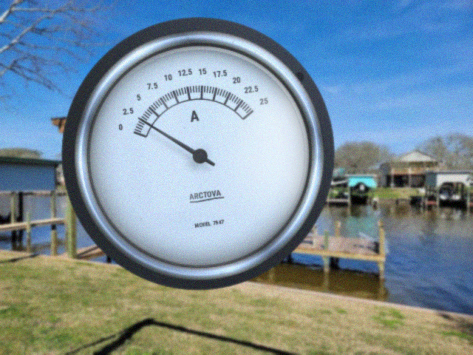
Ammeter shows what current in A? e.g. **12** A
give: **2.5** A
